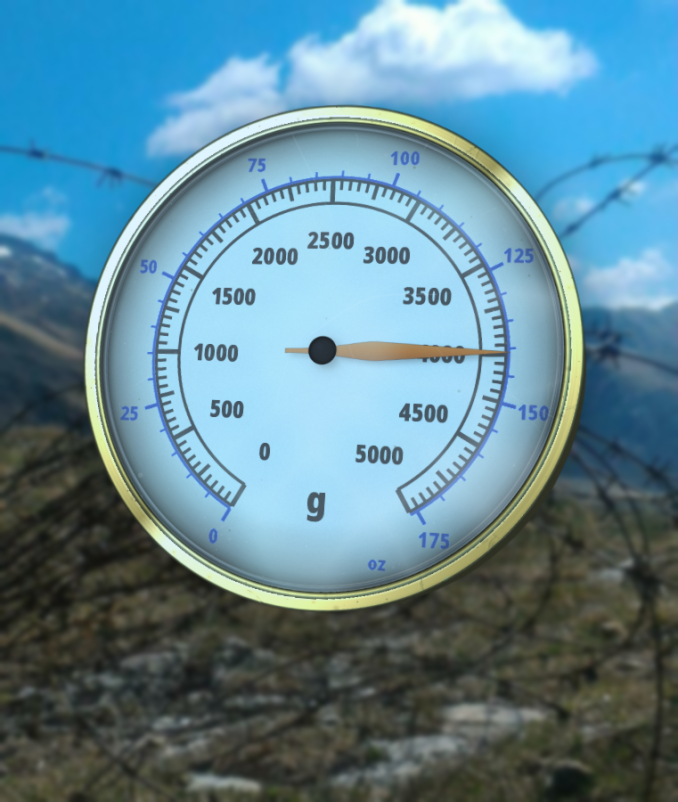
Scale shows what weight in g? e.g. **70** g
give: **4000** g
